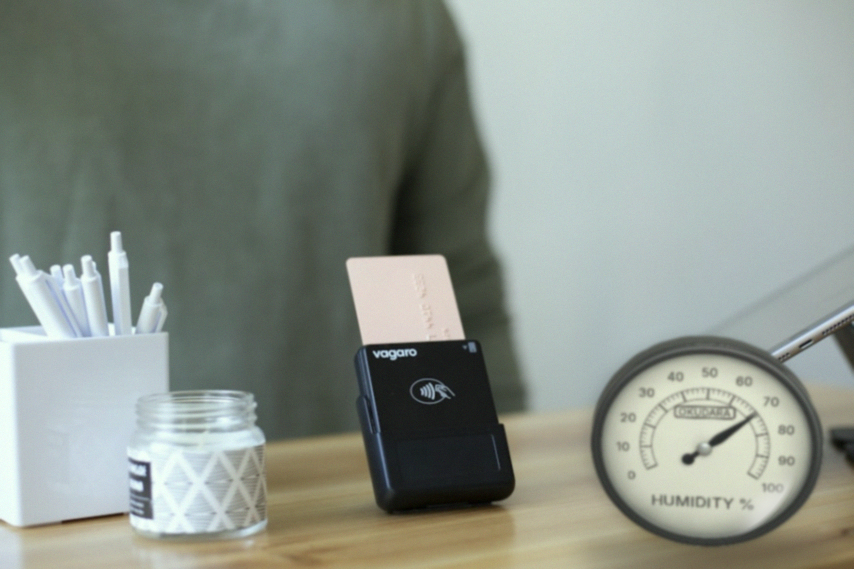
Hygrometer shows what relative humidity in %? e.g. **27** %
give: **70** %
